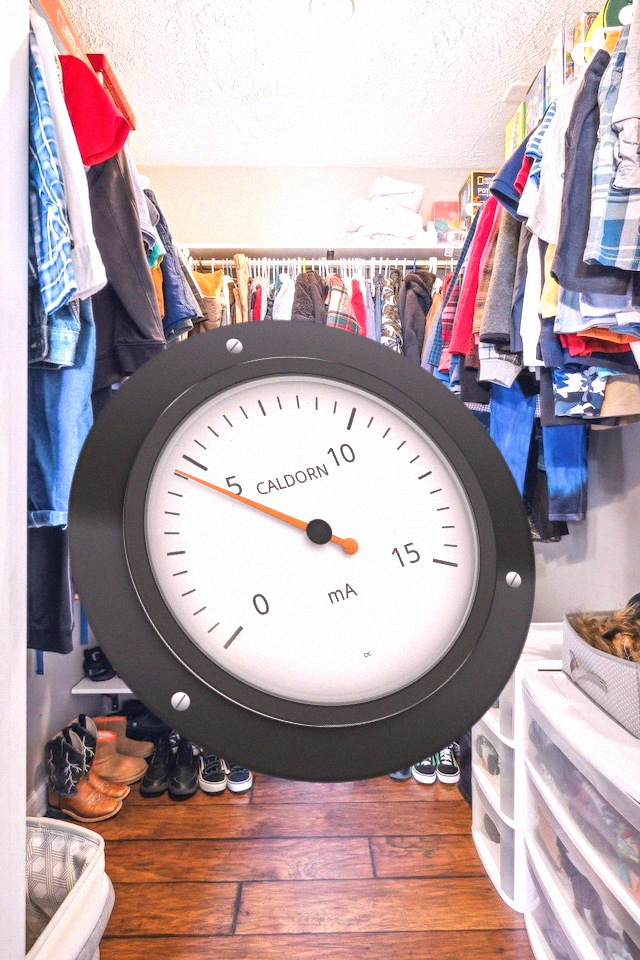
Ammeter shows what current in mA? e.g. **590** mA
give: **4.5** mA
